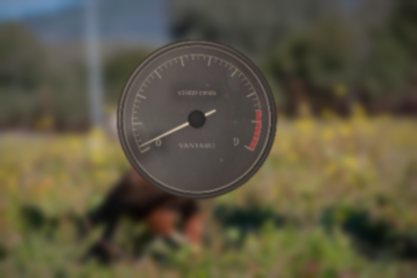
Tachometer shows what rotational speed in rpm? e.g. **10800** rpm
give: **200** rpm
